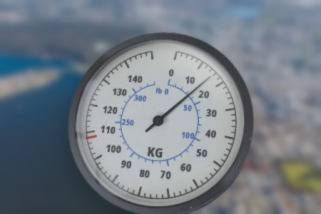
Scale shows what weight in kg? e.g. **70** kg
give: **16** kg
